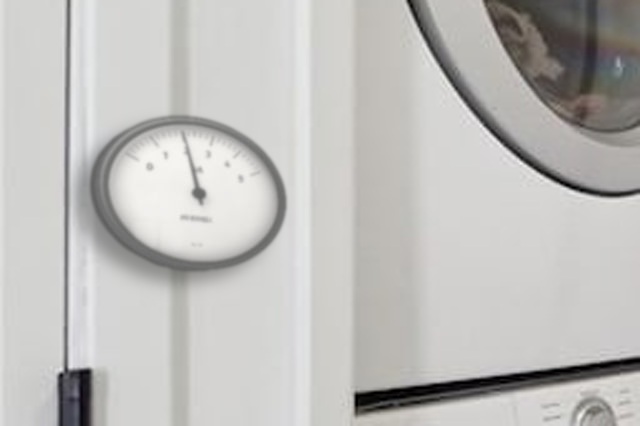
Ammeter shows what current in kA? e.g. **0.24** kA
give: **2** kA
